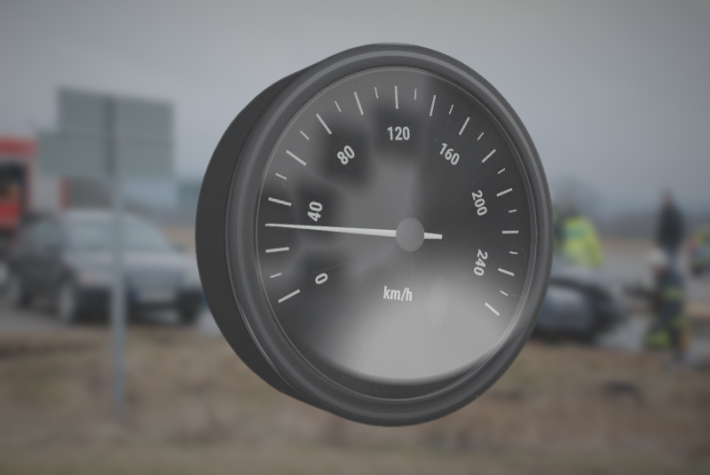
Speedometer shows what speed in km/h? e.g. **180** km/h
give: **30** km/h
